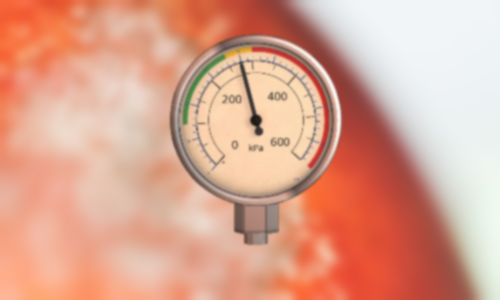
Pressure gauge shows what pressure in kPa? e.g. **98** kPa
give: **275** kPa
